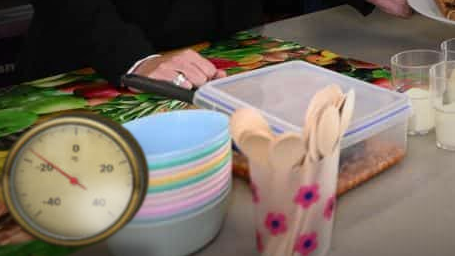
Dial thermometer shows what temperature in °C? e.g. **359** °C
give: **-16** °C
